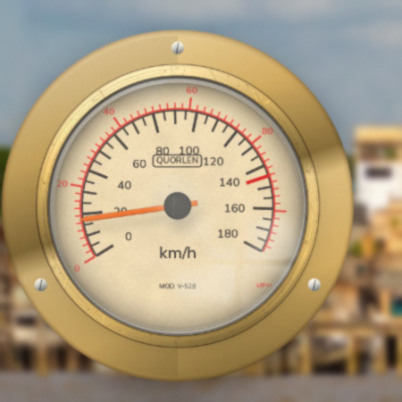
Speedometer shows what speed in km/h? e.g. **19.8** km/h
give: **17.5** km/h
